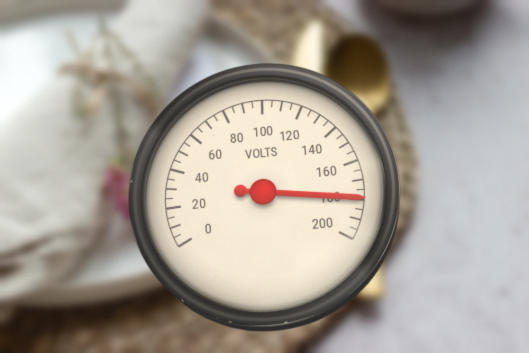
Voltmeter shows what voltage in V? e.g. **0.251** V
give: **180** V
